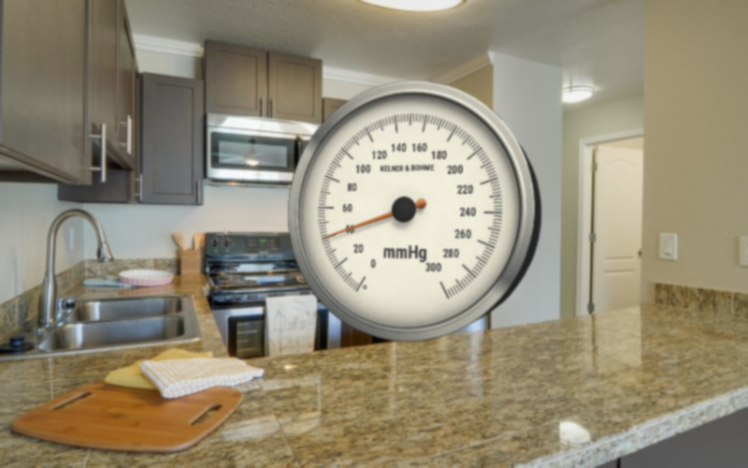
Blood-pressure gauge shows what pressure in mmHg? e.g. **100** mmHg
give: **40** mmHg
